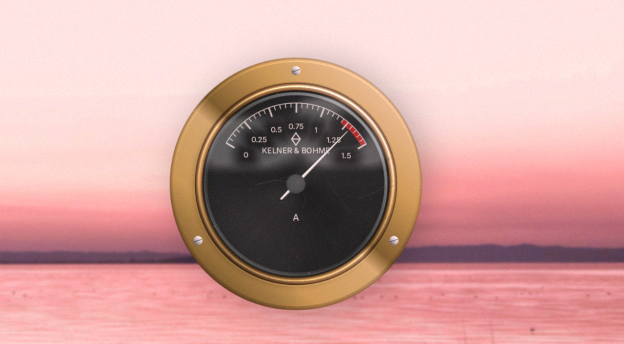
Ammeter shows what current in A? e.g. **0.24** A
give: **1.3** A
